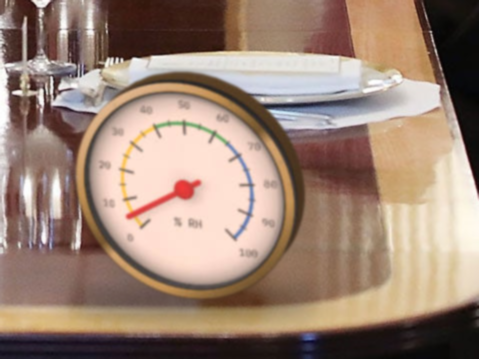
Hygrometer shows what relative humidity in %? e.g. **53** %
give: **5** %
